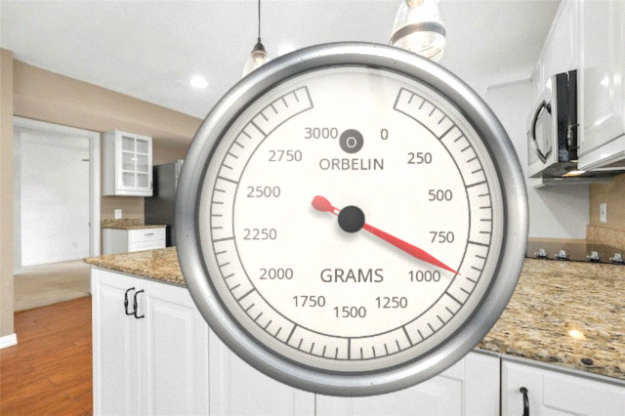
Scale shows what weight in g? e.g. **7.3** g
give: **900** g
